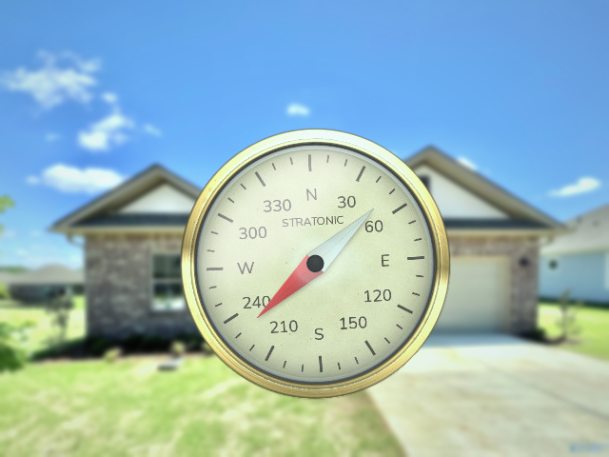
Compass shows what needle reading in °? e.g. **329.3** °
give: **230** °
